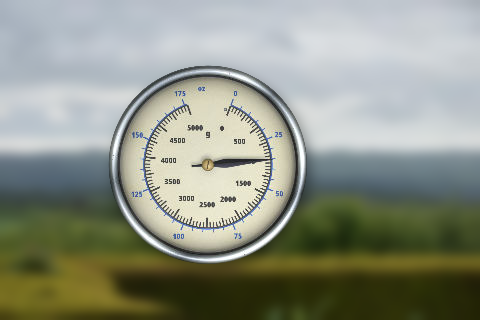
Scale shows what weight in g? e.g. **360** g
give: **1000** g
